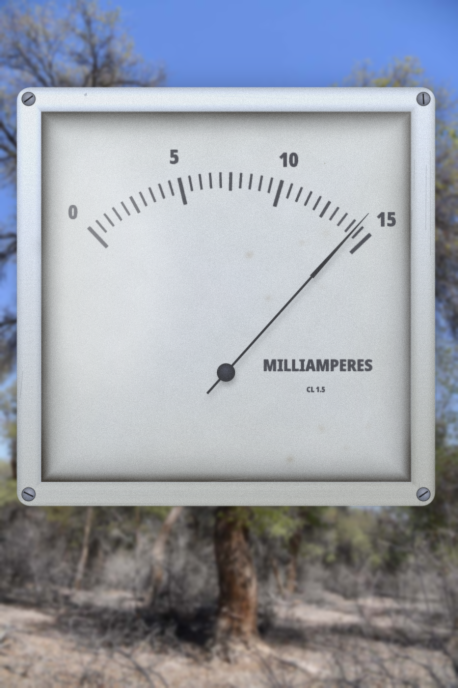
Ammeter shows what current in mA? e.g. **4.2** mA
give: **14.25** mA
